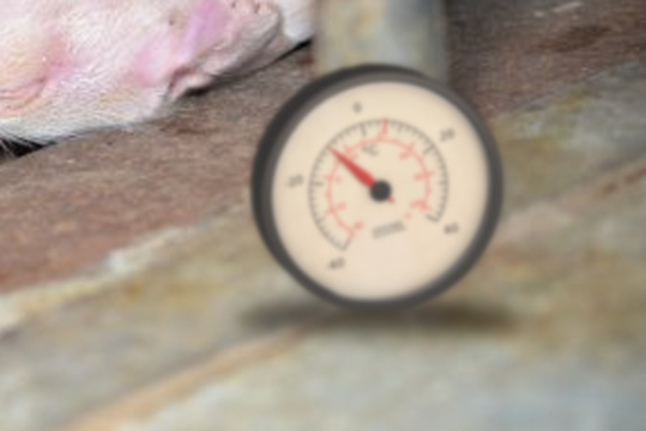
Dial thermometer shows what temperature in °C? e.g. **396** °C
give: **-10** °C
